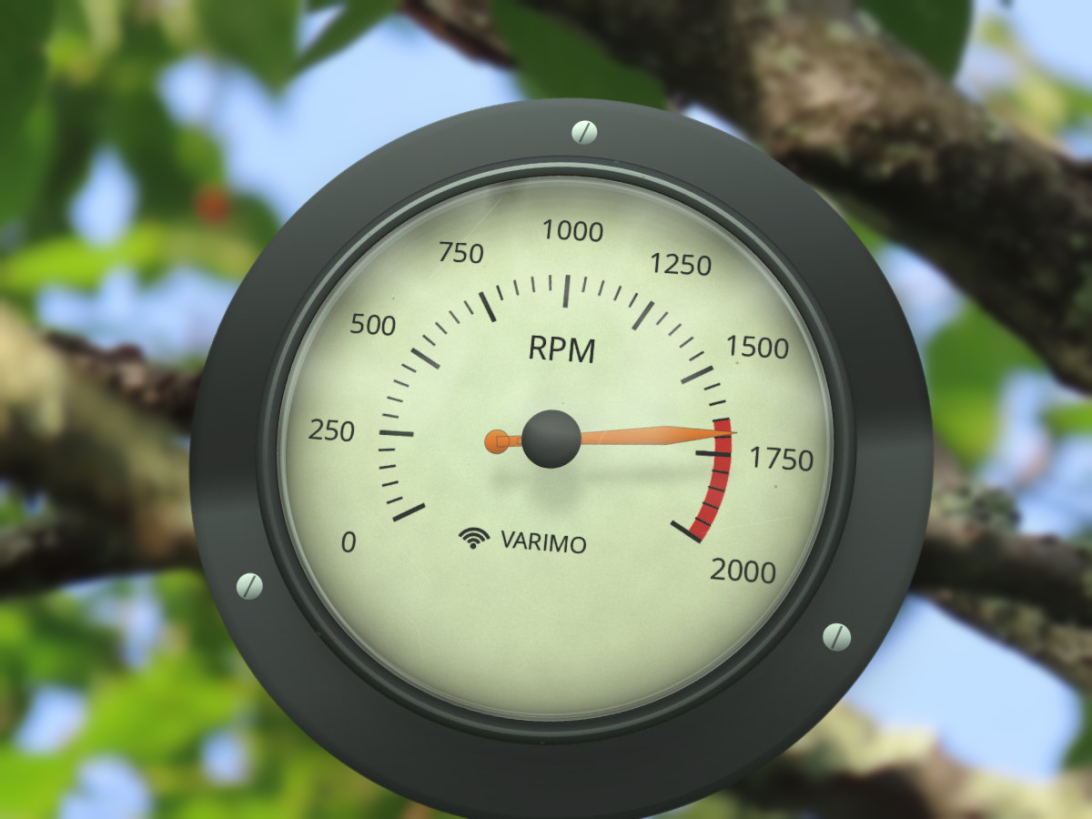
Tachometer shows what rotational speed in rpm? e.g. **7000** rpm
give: **1700** rpm
